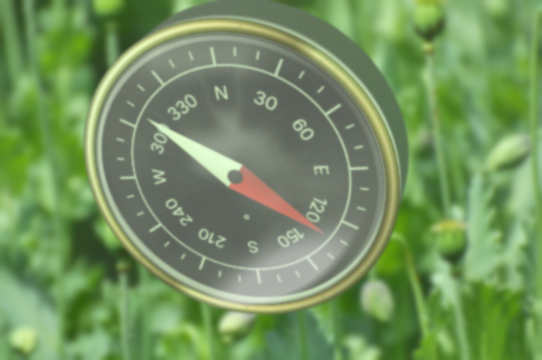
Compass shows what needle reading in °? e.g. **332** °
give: **130** °
